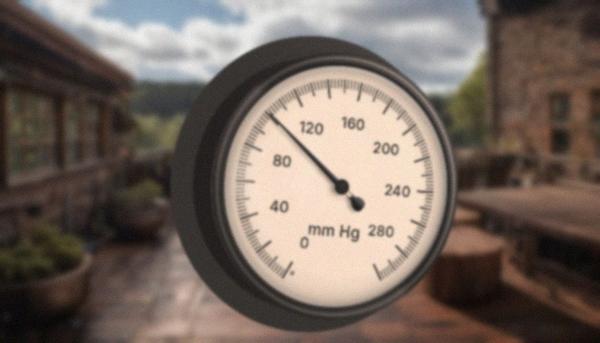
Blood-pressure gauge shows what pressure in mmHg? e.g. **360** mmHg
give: **100** mmHg
